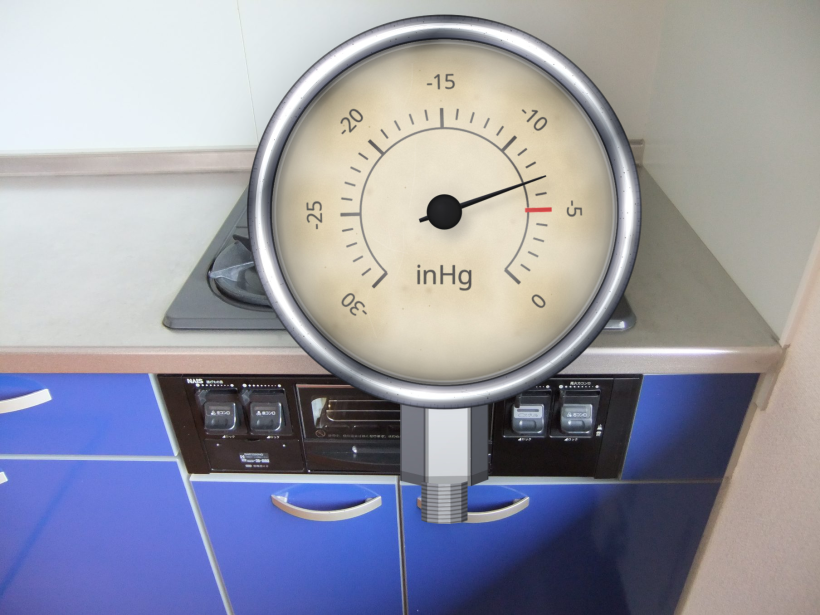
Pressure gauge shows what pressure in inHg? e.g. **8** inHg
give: **-7** inHg
